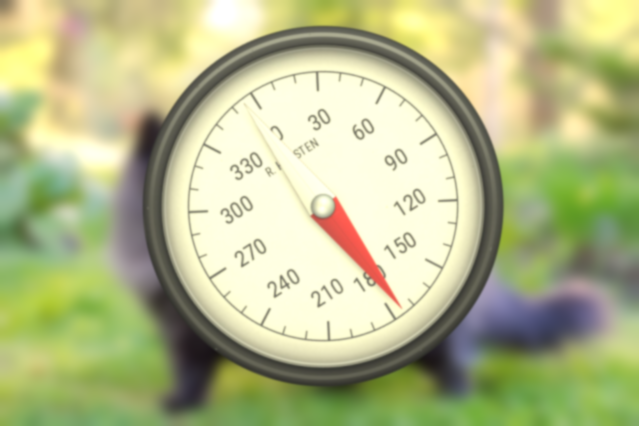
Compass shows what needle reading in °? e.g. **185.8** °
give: **175** °
